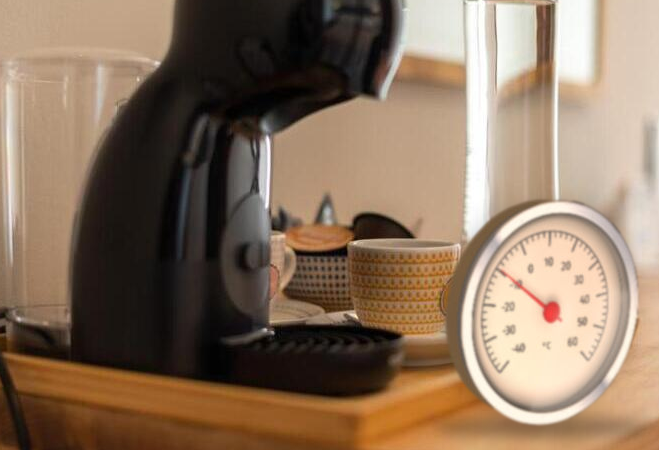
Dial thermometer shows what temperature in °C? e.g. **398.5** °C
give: **-10** °C
